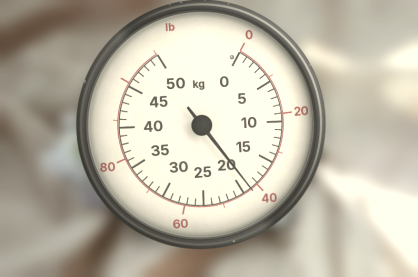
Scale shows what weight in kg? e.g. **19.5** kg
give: **19** kg
